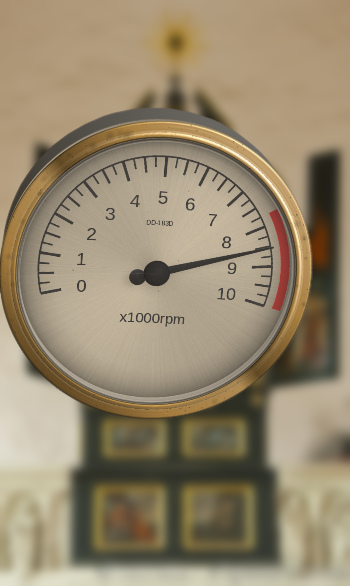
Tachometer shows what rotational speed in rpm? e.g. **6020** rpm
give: **8500** rpm
